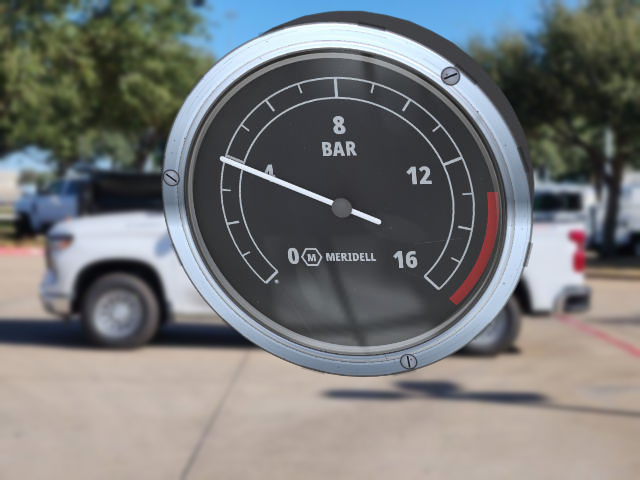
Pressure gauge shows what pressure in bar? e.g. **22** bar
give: **4** bar
